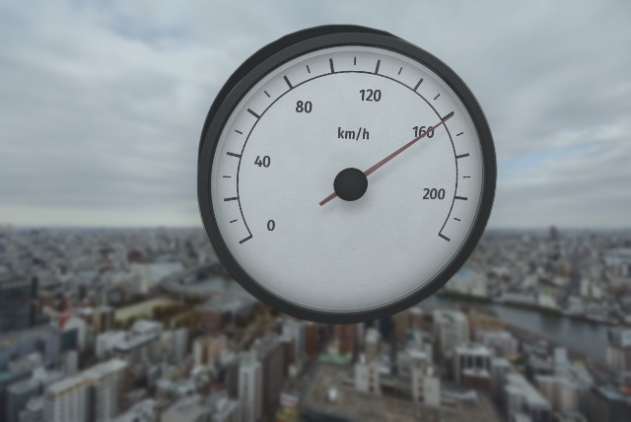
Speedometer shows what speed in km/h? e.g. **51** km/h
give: **160** km/h
